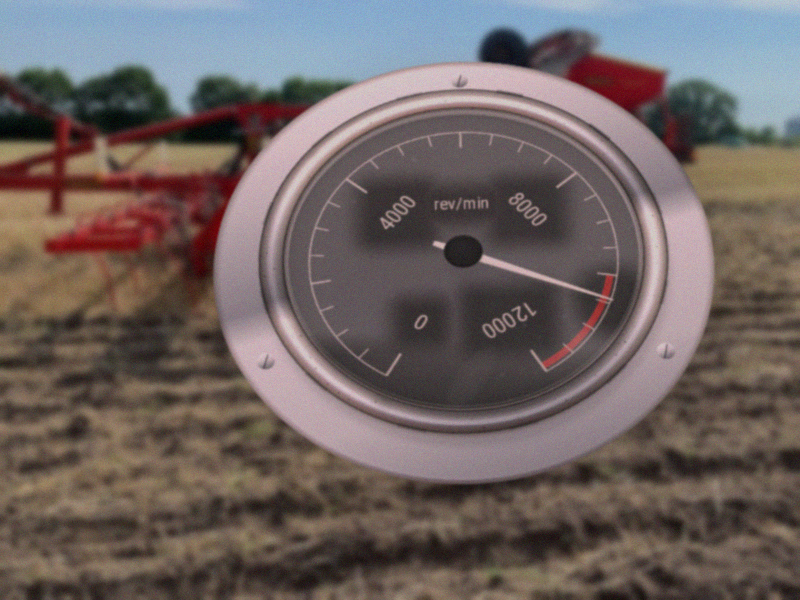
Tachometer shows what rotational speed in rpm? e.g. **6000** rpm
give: **10500** rpm
